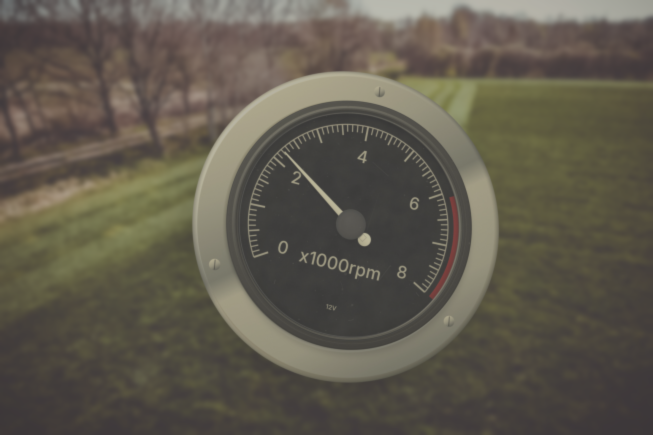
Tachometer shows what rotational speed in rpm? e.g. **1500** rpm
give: **2200** rpm
